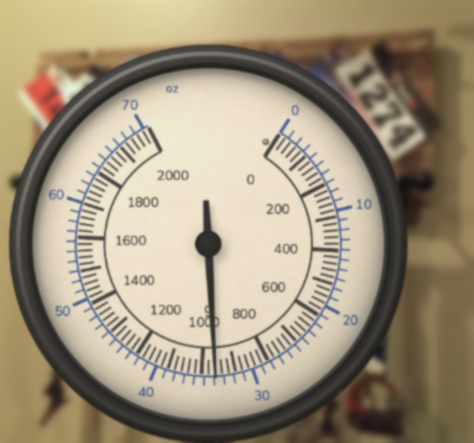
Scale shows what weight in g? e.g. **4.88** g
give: **960** g
